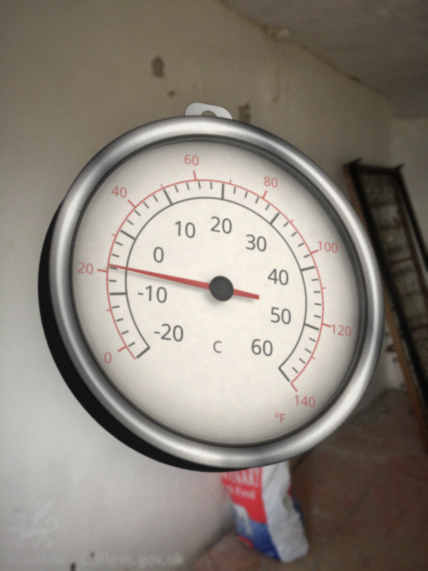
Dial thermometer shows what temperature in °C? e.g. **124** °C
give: **-6** °C
